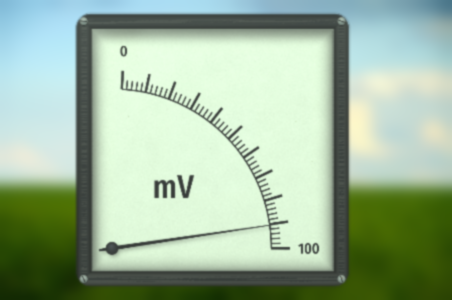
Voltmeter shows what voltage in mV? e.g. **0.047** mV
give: **90** mV
